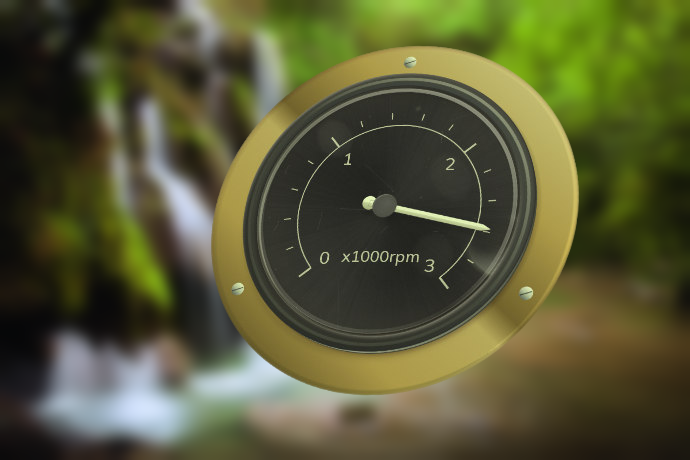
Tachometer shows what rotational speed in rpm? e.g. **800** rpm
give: **2600** rpm
